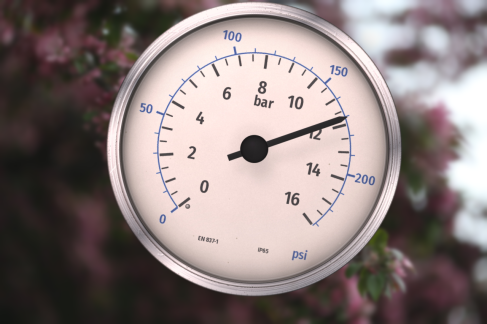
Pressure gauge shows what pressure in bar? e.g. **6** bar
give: **11.75** bar
